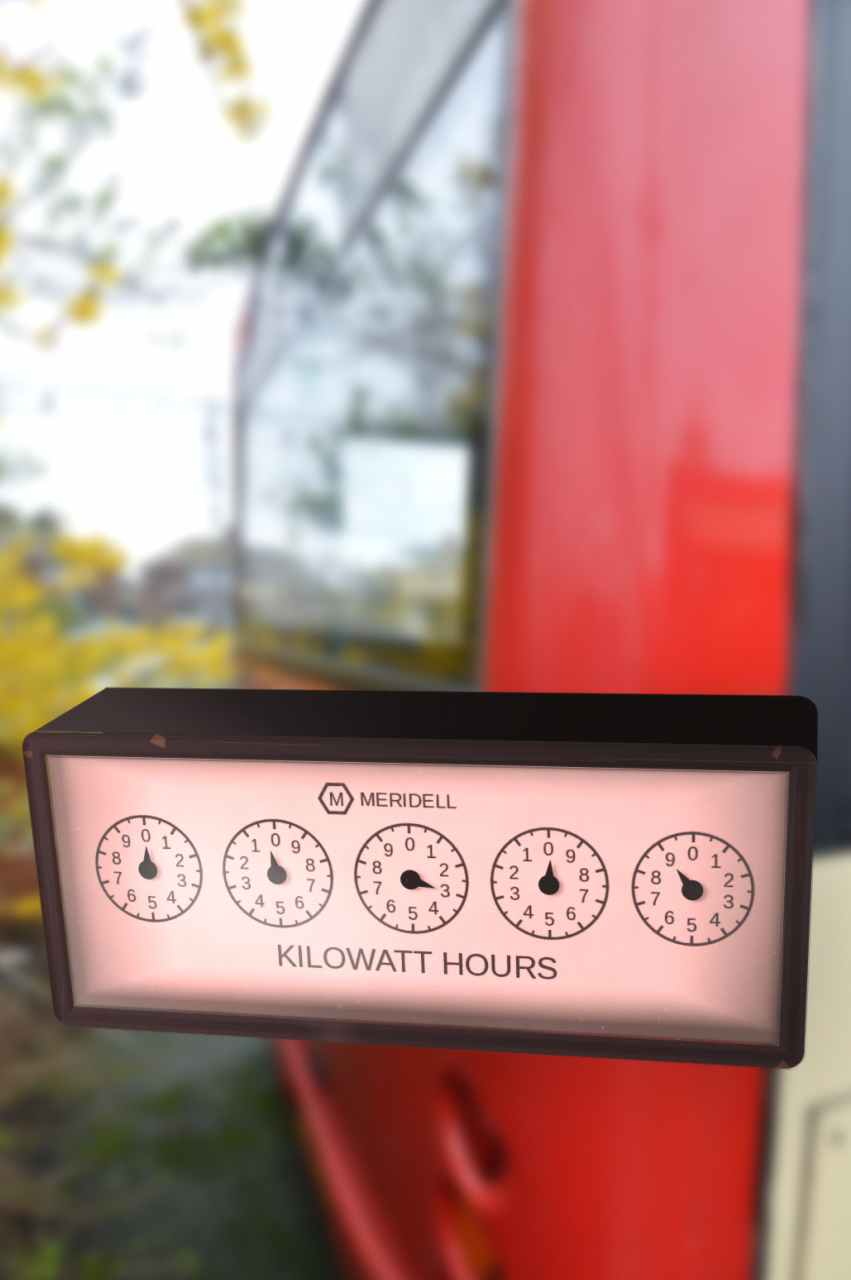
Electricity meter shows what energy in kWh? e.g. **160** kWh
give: **299** kWh
